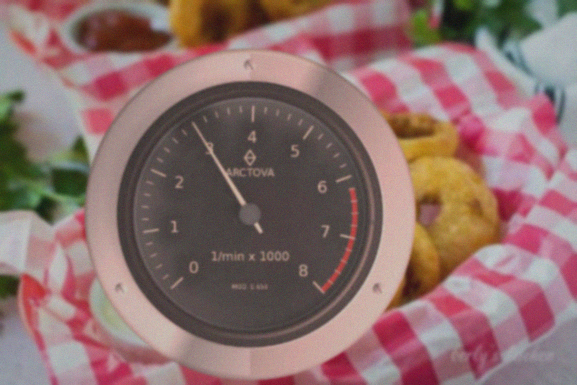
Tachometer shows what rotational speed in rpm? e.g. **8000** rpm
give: **3000** rpm
